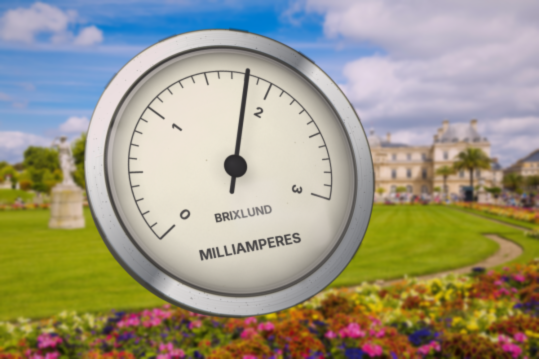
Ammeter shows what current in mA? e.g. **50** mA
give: **1.8** mA
